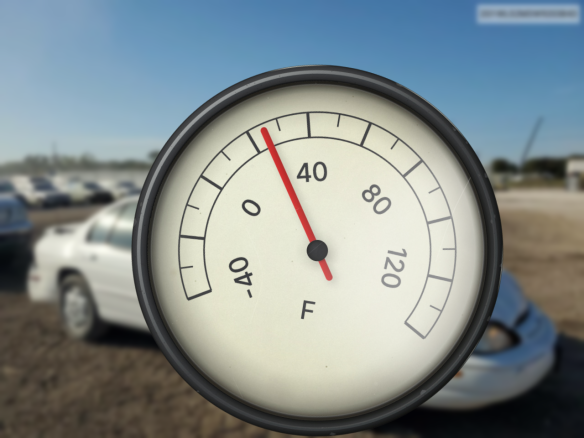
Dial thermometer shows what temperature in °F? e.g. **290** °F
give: **25** °F
